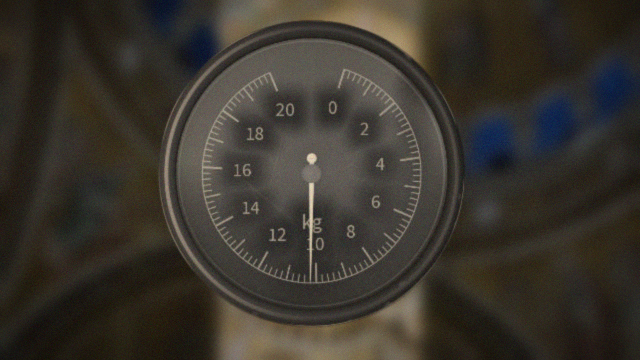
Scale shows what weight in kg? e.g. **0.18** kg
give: **10.2** kg
